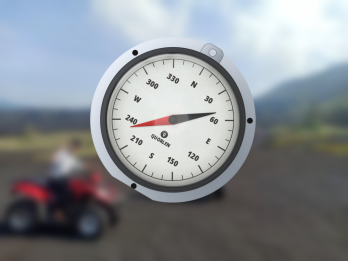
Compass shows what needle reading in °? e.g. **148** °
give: **230** °
